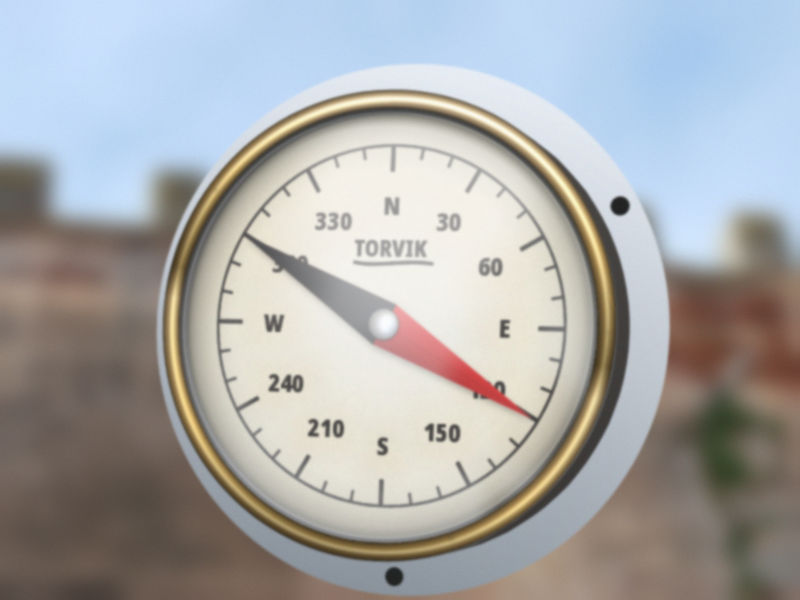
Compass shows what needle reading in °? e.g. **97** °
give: **120** °
